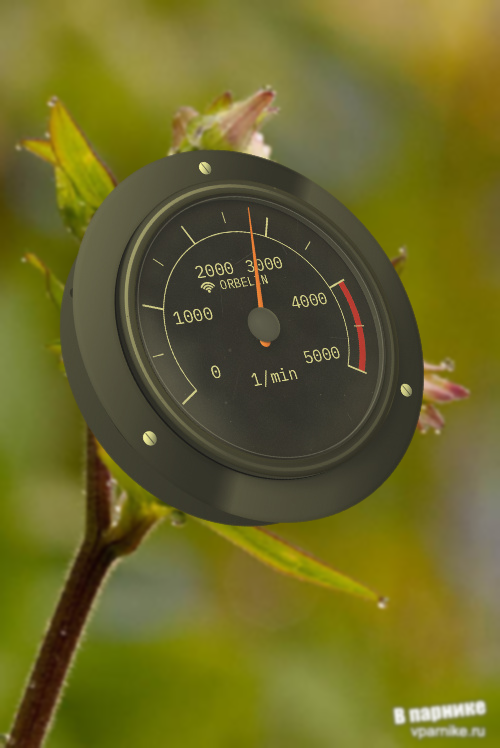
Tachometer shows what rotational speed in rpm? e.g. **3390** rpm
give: **2750** rpm
